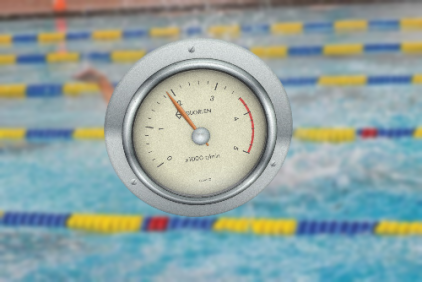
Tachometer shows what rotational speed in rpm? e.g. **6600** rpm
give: **1900** rpm
